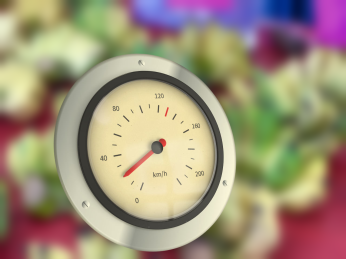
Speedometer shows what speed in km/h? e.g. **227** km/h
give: **20** km/h
